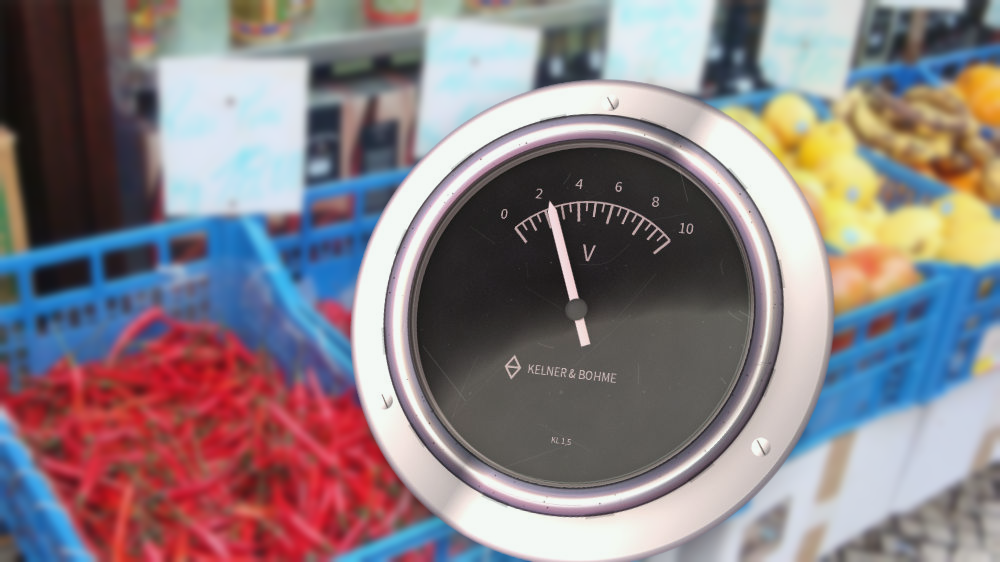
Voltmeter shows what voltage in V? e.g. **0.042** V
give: **2.5** V
